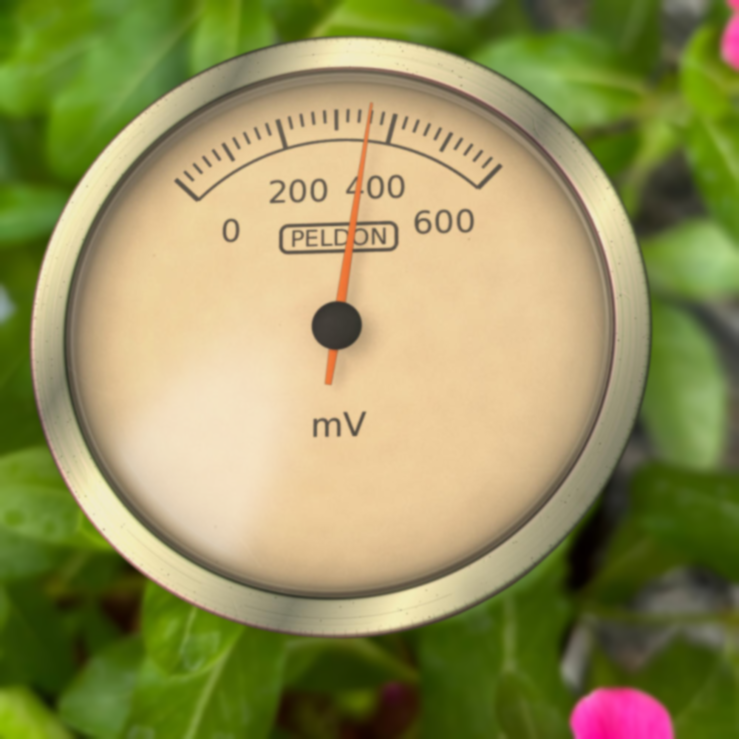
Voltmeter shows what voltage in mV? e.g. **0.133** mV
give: **360** mV
